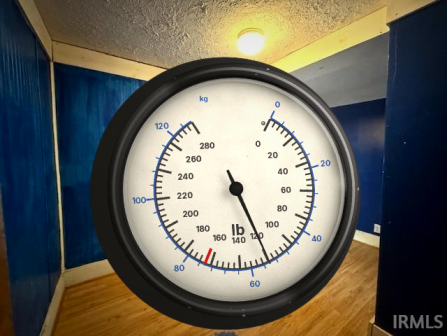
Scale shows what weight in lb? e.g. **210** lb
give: **120** lb
